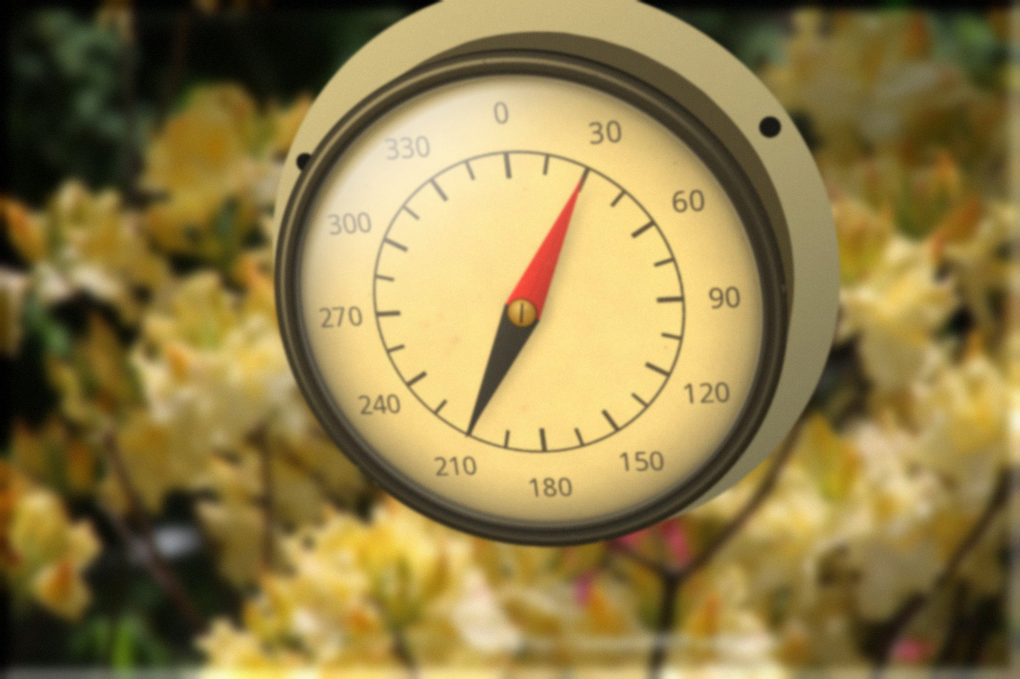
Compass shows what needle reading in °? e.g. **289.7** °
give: **30** °
